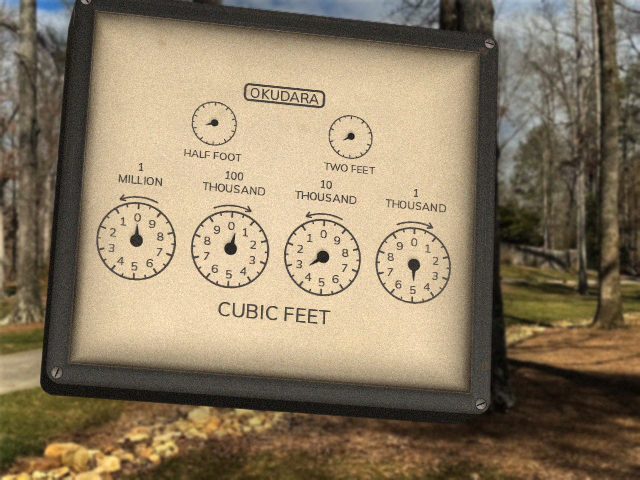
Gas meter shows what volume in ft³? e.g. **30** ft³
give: **3500** ft³
